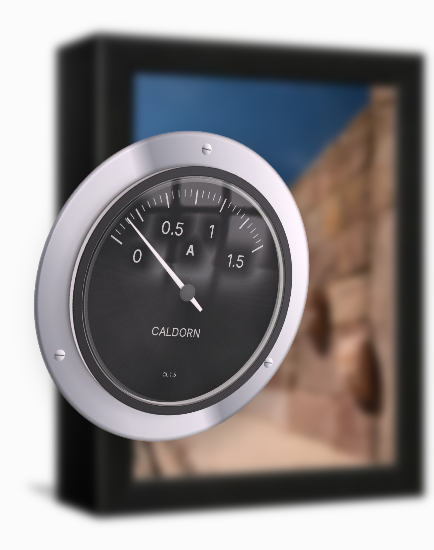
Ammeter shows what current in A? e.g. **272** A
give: **0.15** A
